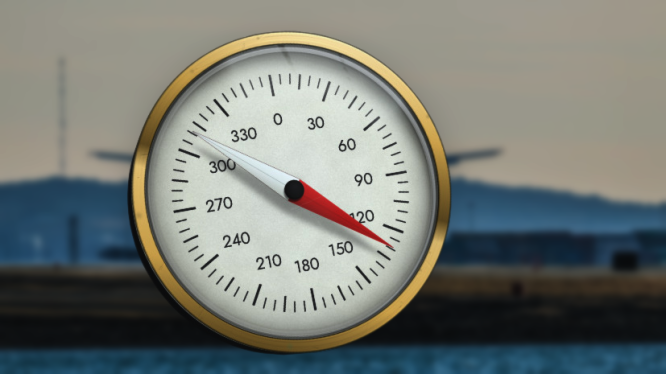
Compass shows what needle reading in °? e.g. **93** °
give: **130** °
